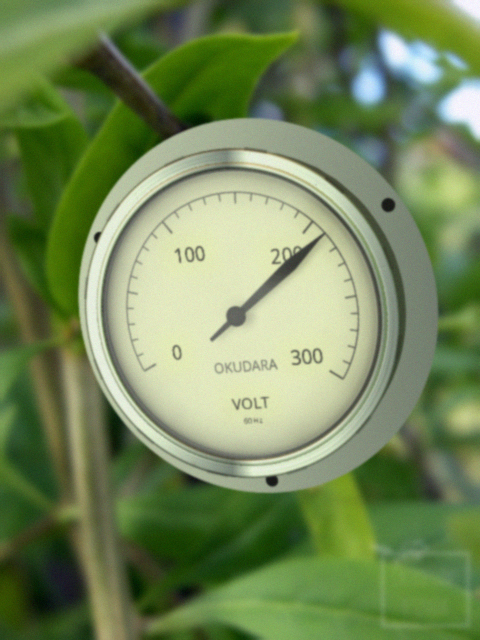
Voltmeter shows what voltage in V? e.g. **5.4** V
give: **210** V
